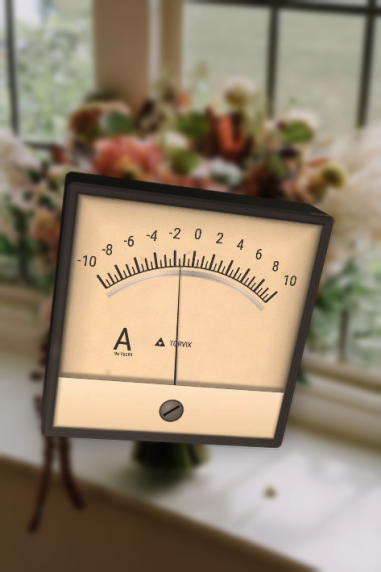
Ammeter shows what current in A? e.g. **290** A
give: **-1.5** A
